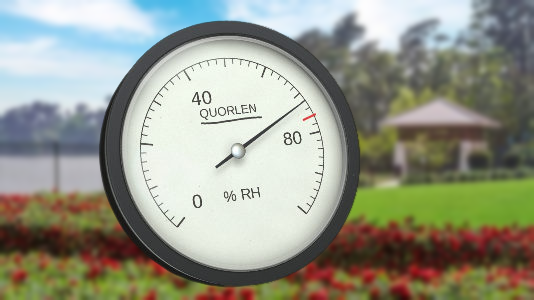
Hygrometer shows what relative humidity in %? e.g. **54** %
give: **72** %
